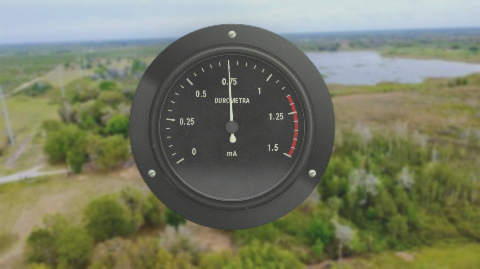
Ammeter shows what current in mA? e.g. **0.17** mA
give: **0.75** mA
